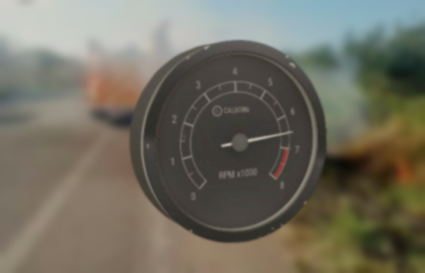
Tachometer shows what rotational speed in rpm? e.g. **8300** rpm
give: **6500** rpm
